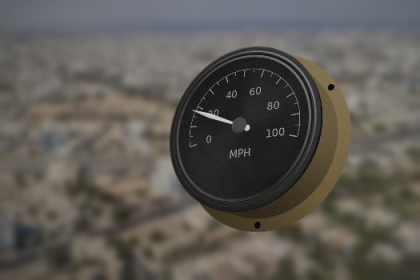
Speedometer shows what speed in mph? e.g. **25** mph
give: **17.5** mph
